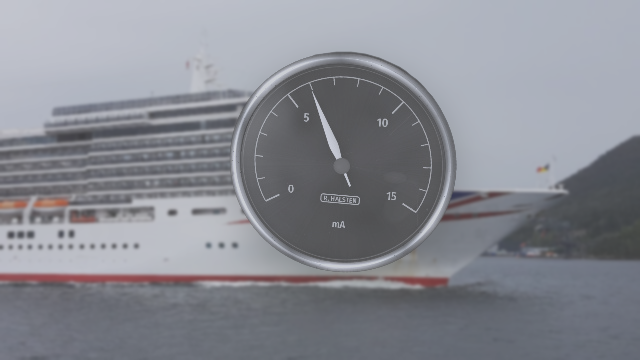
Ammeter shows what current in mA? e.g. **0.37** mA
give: **6** mA
